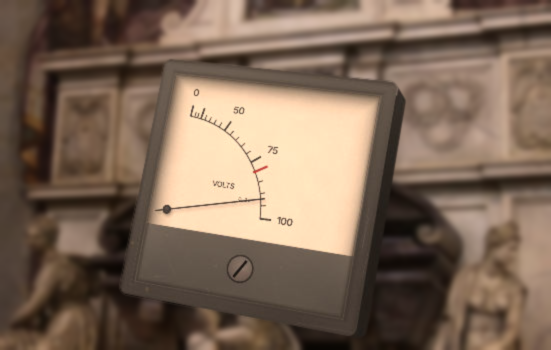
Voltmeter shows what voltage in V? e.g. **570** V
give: **92.5** V
